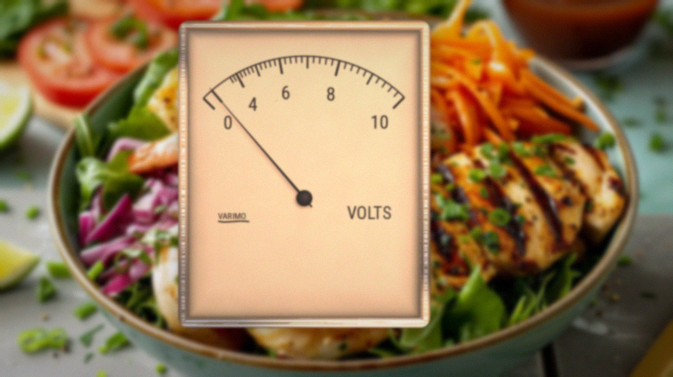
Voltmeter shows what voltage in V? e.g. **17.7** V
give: **2** V
